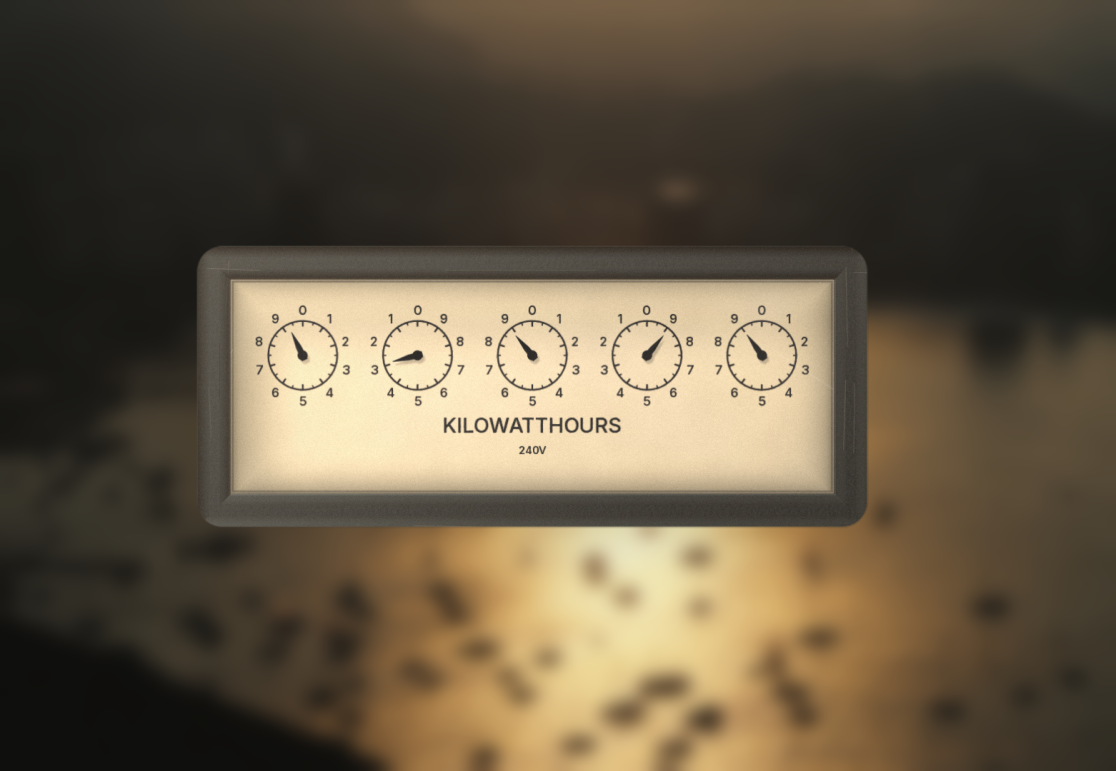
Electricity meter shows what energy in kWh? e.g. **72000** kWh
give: **92889** kWh
